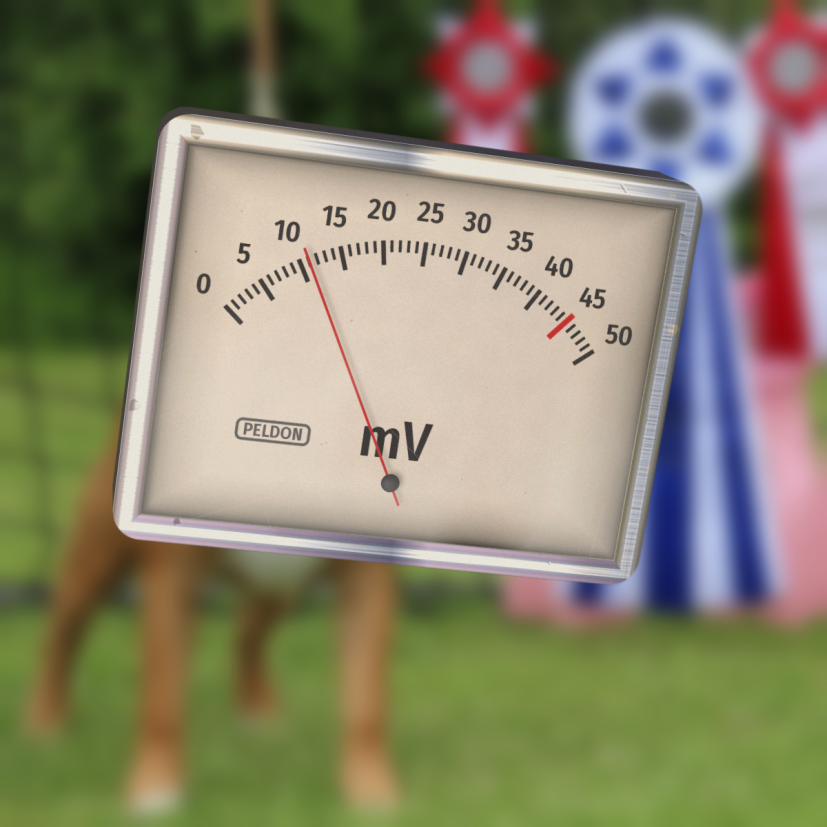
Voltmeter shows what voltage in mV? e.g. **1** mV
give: **11** mV
